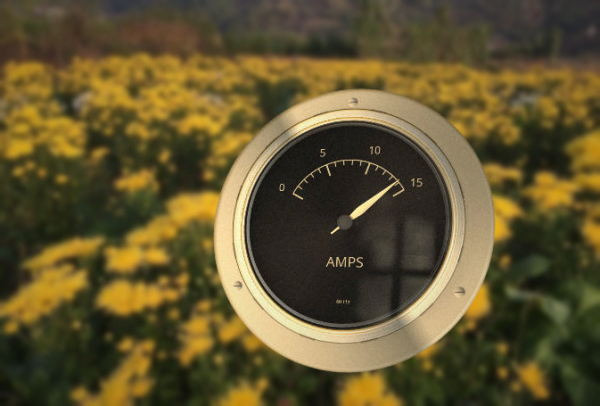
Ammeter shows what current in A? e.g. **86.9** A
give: **14** A
